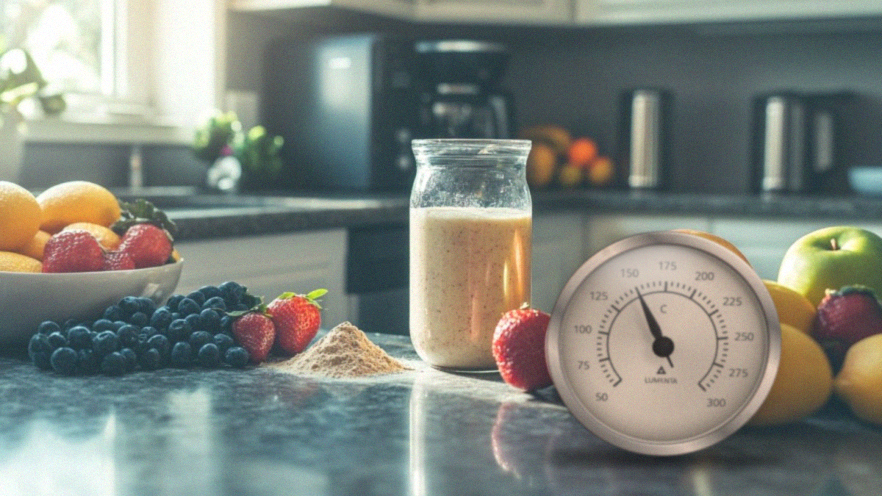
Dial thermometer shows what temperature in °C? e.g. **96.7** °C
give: **150** °C
